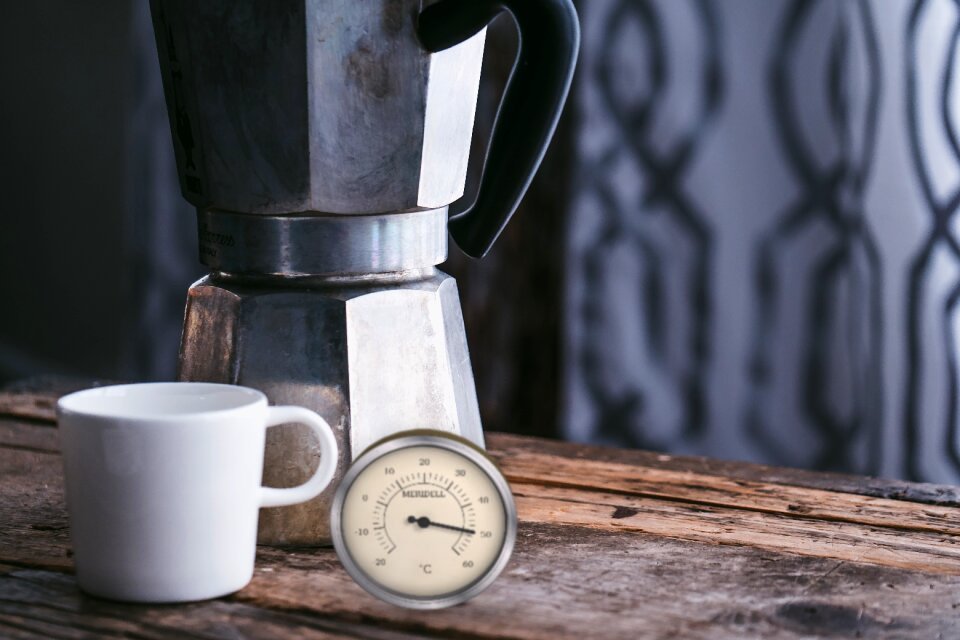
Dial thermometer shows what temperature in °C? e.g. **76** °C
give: **50** °C
